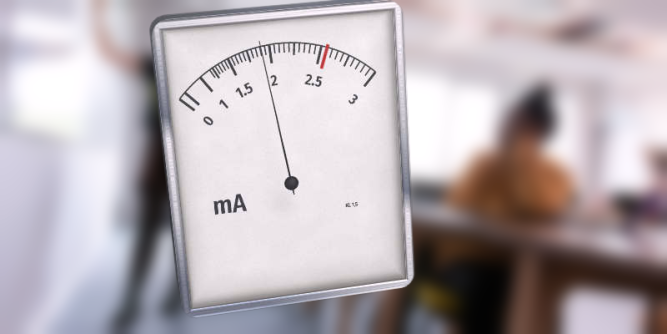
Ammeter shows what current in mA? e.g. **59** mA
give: **1.9** mA
